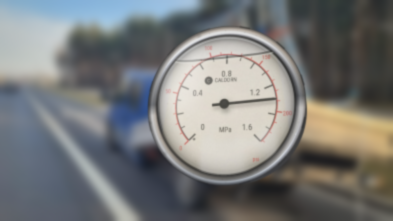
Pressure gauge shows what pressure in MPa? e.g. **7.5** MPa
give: **1.3** MPa
